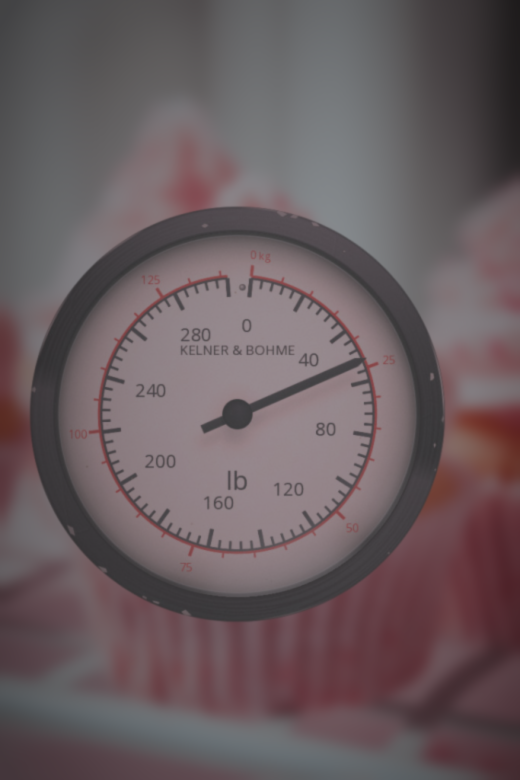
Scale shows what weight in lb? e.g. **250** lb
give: **52** lb
